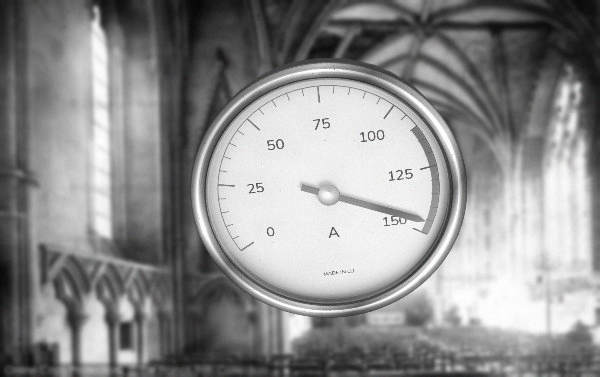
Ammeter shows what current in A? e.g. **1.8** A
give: **145** A
